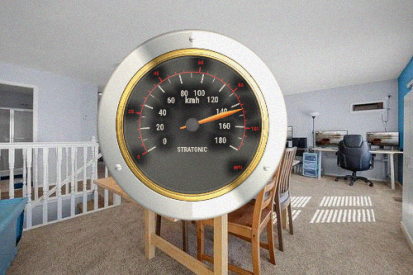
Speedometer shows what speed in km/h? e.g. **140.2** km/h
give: **145** km/h
